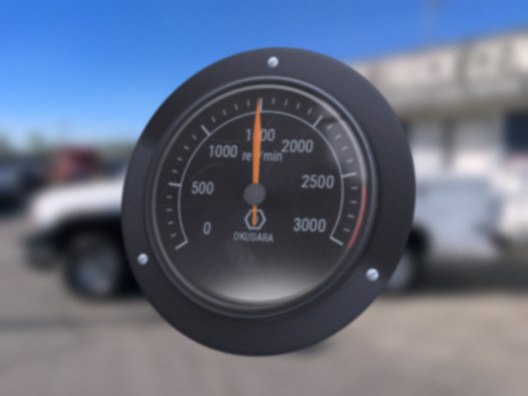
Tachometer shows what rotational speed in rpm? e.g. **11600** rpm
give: **1500** rpm
